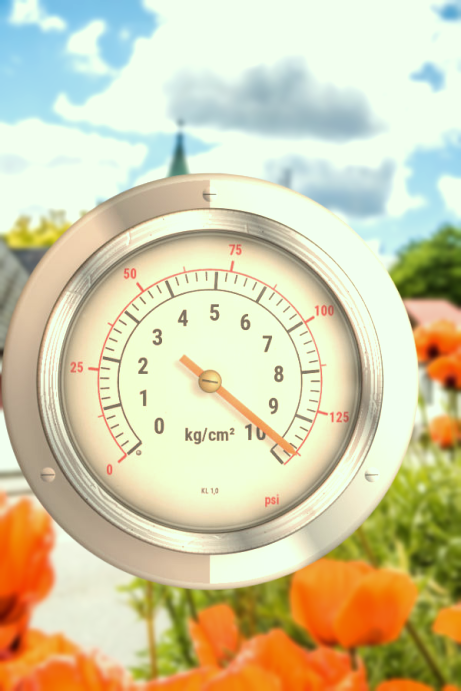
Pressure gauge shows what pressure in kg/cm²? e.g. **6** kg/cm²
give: **9.7** kg/cm²
